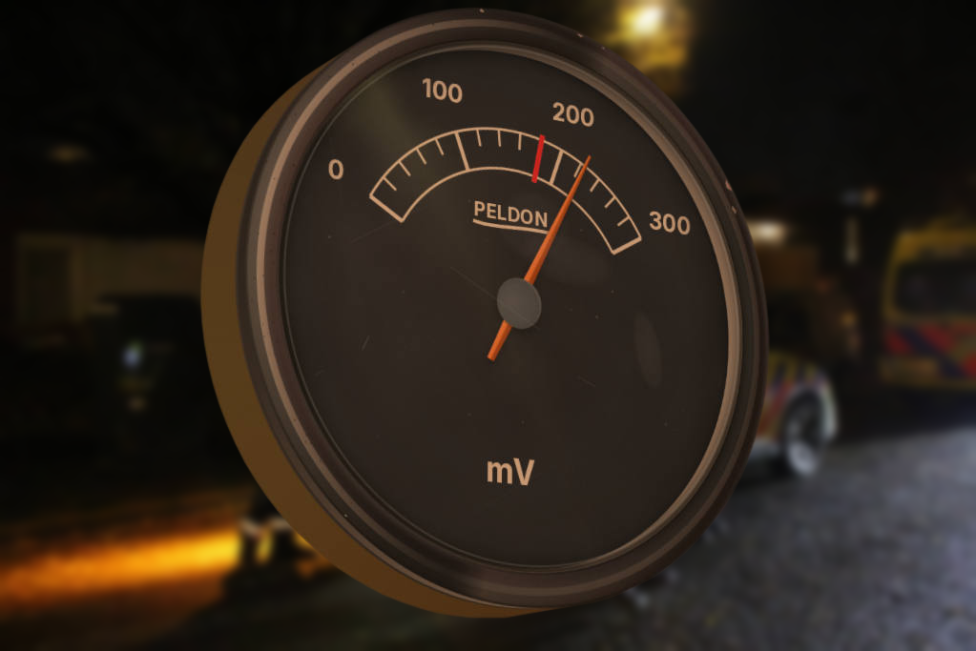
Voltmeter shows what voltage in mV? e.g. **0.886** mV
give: **220** mV
